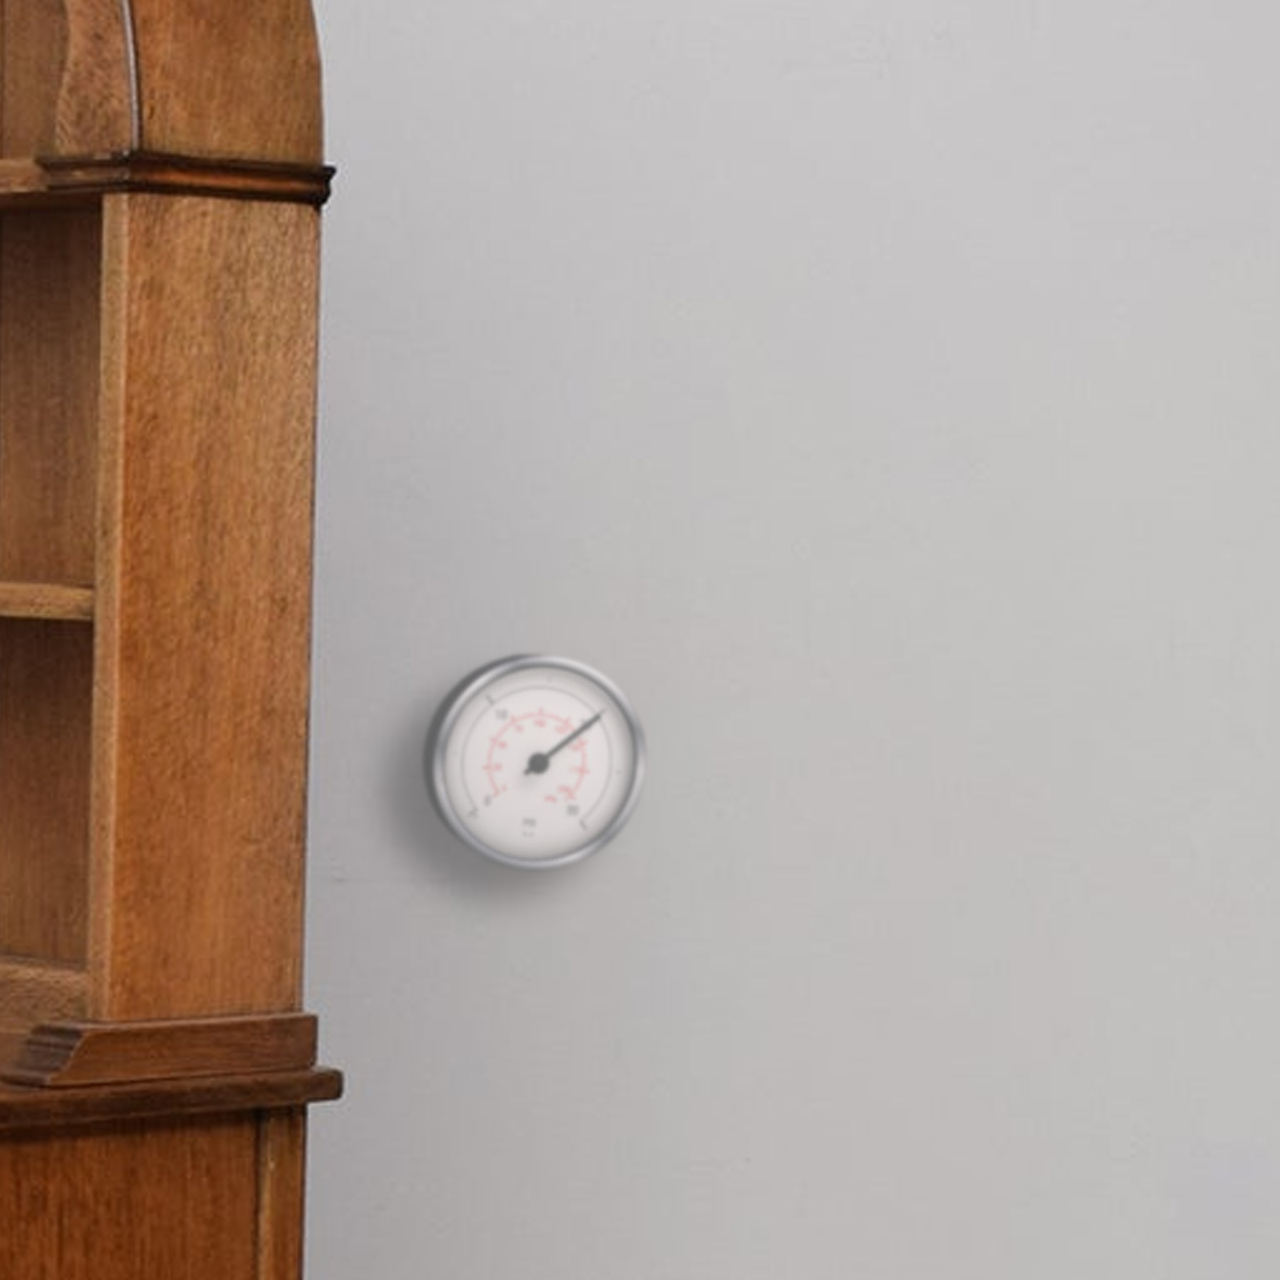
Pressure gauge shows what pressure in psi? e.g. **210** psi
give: **20** psi
